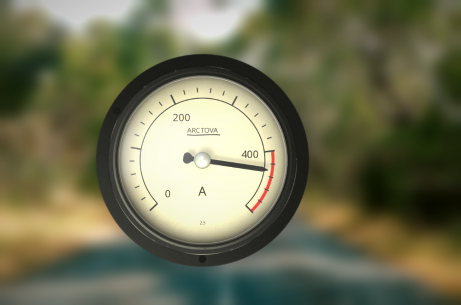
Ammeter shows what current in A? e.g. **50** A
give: **430** A
